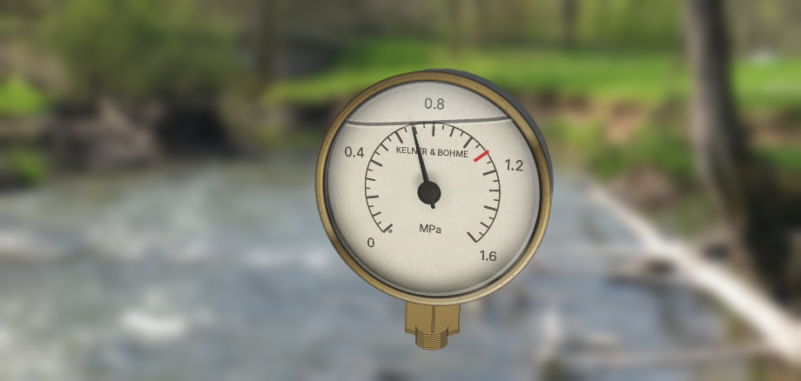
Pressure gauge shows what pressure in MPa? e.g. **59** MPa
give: **0.7** MPa
